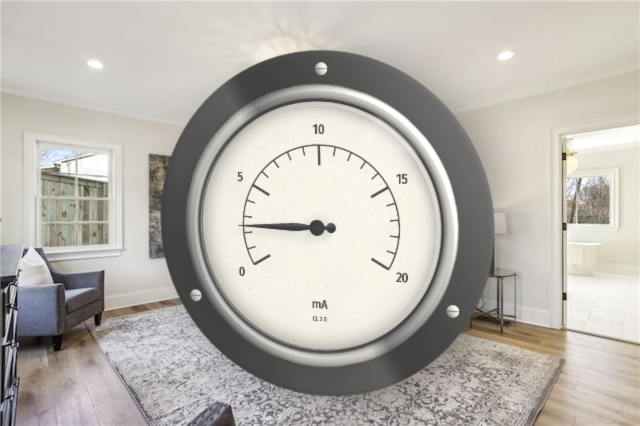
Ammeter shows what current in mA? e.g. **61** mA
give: **2.5** mA
